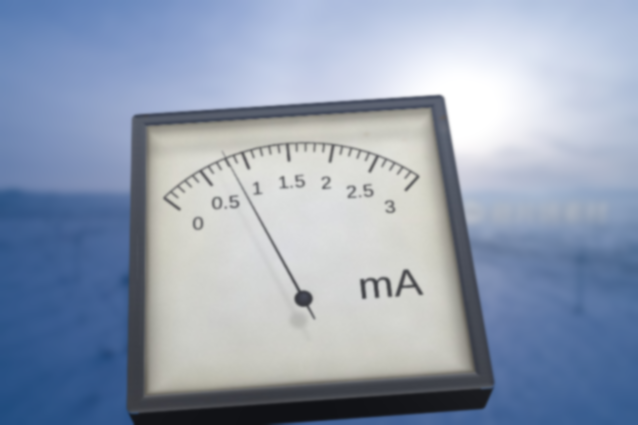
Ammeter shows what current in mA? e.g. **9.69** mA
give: **0.8** mA
